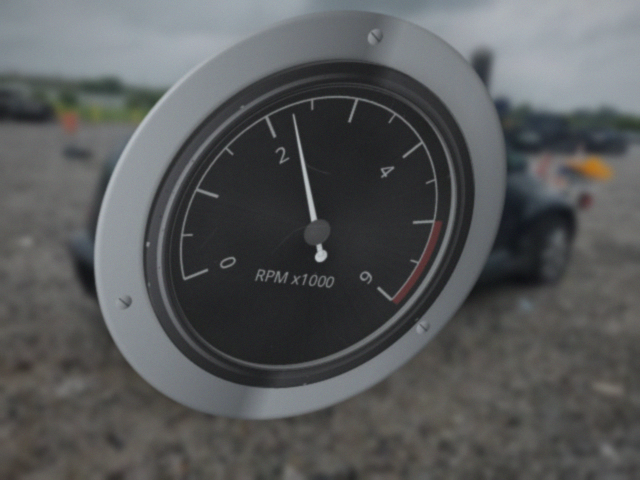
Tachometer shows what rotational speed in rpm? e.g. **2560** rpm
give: **2250** rpm
